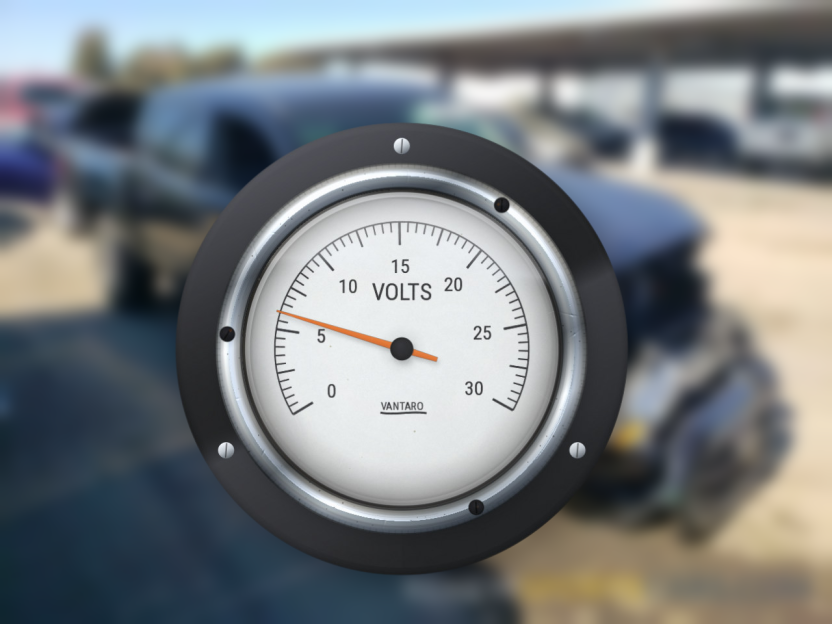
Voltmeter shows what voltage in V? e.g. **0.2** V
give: **6** V
